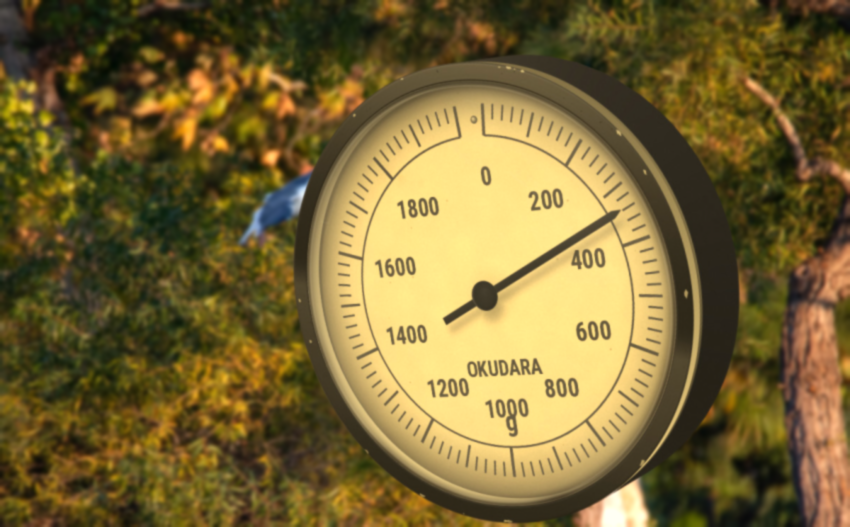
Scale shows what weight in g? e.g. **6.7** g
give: **340** g
